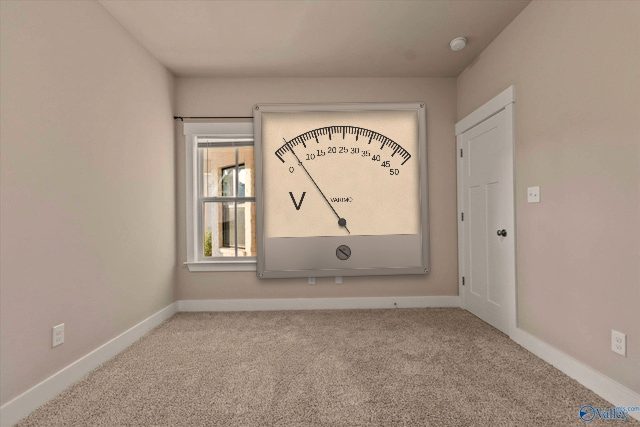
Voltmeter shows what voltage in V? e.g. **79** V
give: **5** V
